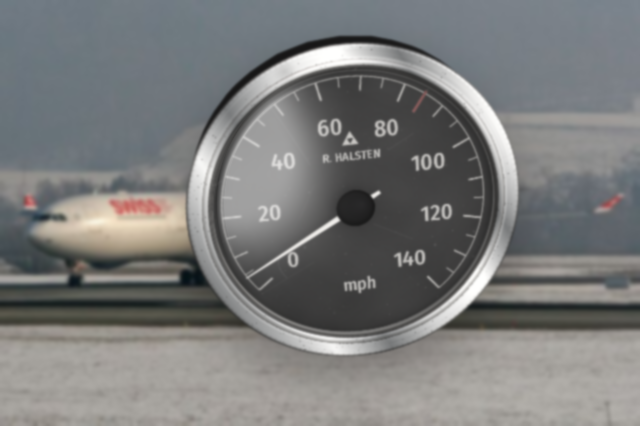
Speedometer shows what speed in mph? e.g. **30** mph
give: **5** mph
